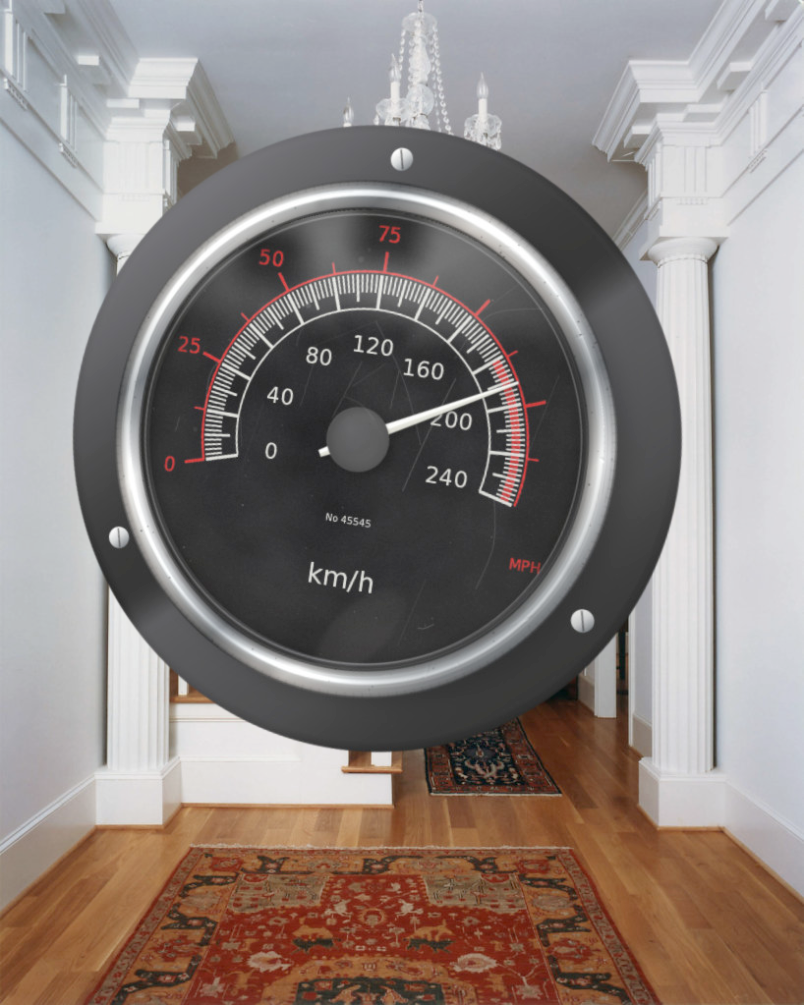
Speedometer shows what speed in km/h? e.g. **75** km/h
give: **192** km/h
